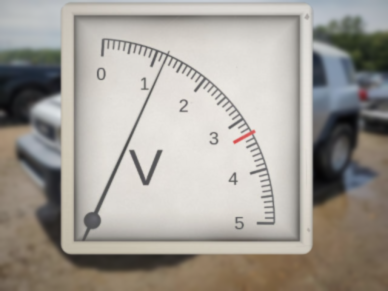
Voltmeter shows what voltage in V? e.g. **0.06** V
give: **1.2** V
